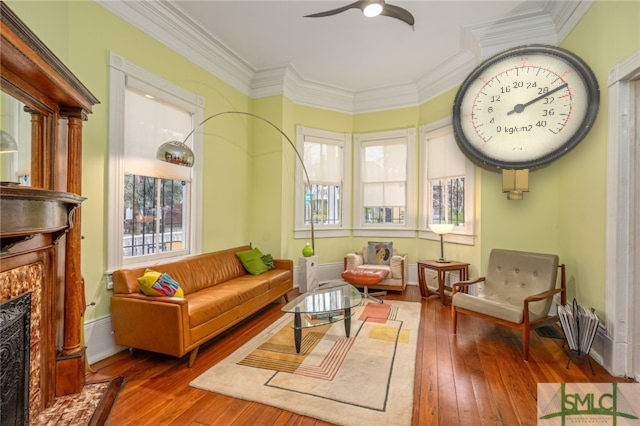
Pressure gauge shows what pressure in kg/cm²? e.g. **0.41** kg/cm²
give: **30** kg/cm²
